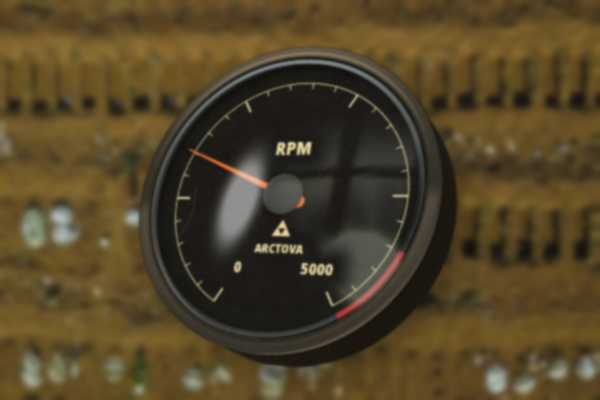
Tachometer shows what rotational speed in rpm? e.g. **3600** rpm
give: **1400** rpm
